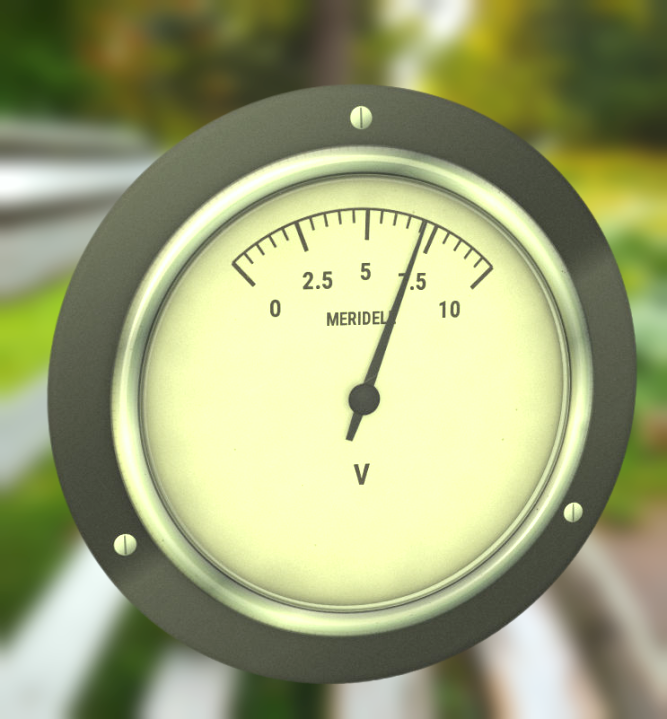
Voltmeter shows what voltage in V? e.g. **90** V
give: **7** V
